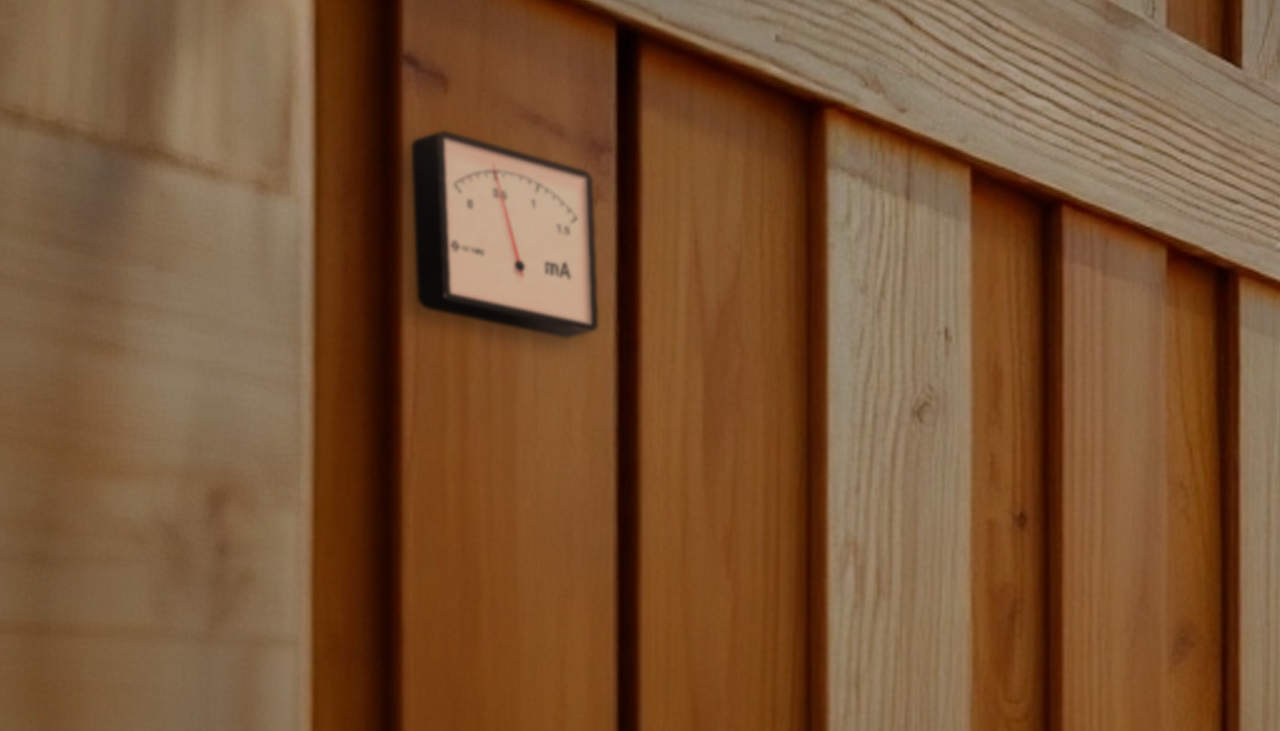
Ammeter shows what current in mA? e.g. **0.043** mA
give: **0.5** mA
